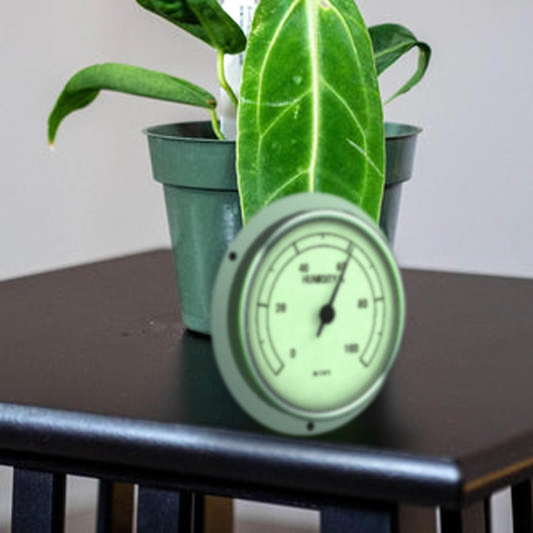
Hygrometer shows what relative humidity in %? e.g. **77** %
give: **60** %
